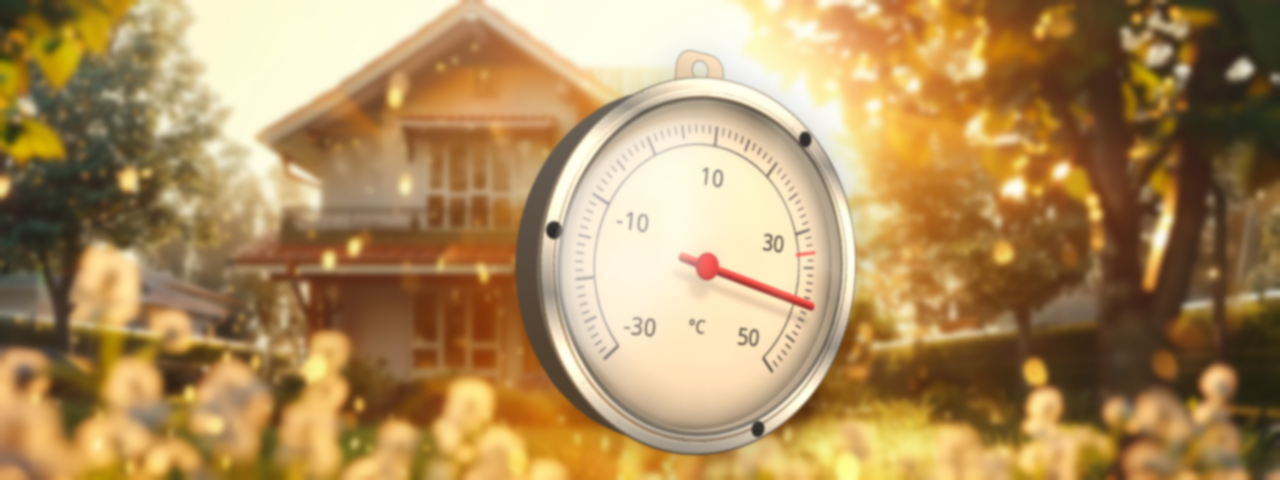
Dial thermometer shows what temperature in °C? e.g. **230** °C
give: **40** °C
